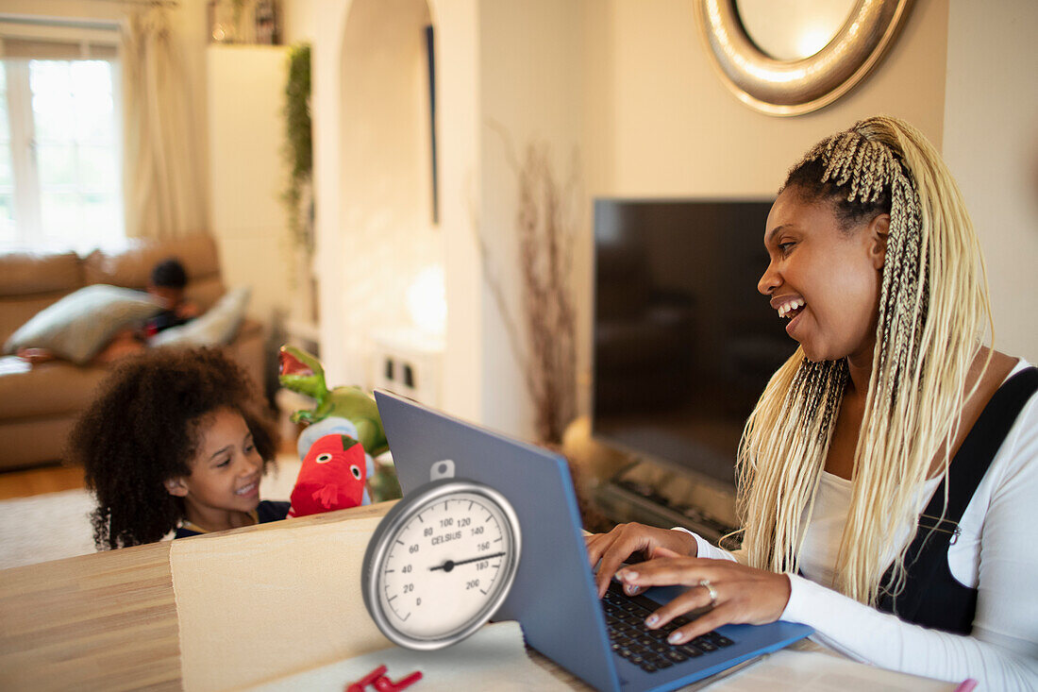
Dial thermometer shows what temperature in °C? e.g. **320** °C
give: **170** °C
